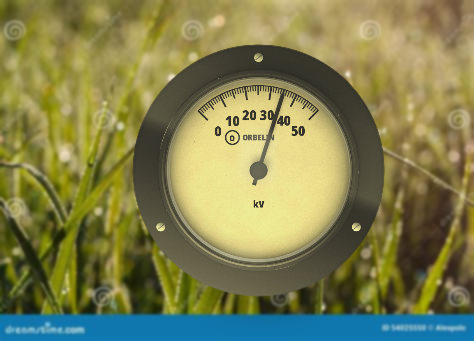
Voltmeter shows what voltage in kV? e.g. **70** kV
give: **35** kV
